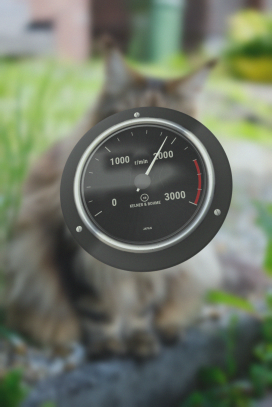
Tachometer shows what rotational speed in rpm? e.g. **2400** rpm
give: **1900** rpm
